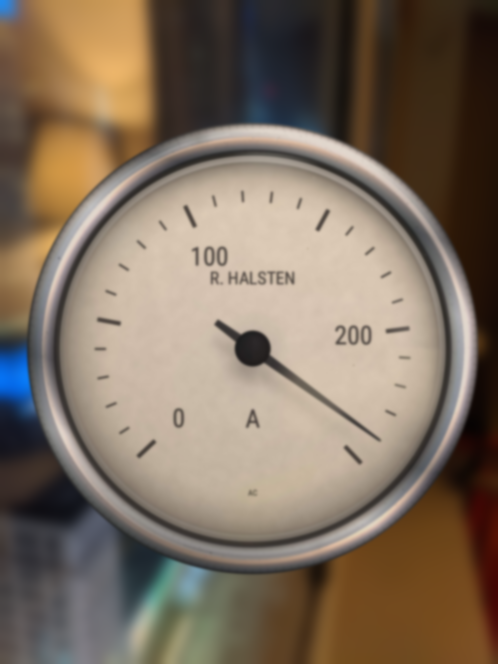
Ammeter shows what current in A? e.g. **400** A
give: **240** A
